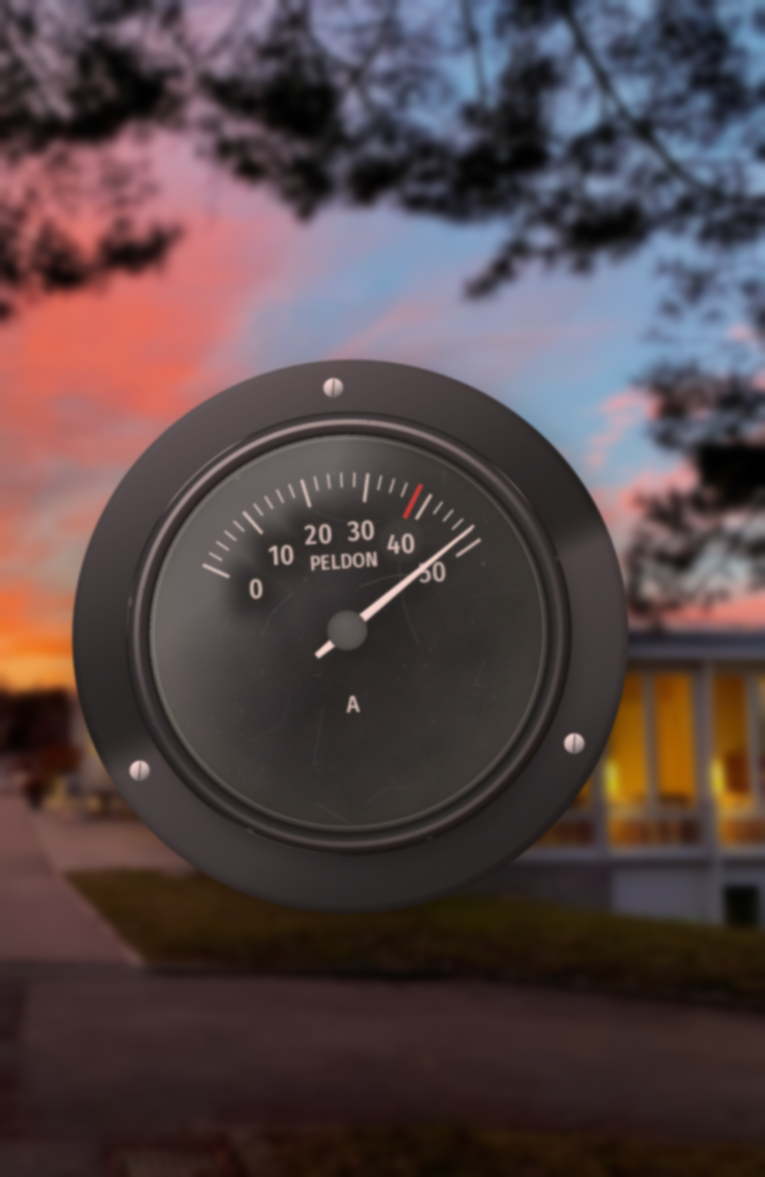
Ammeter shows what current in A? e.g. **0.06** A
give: **48** A
